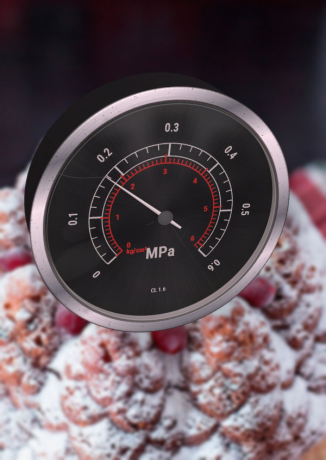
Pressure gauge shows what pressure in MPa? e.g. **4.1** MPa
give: **0.18** MPa
